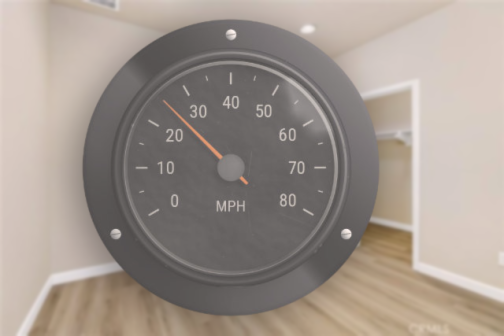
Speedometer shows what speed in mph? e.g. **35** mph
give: **25** mph
